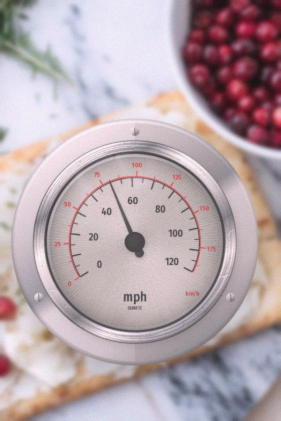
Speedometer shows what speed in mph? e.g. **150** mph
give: **50** mph
